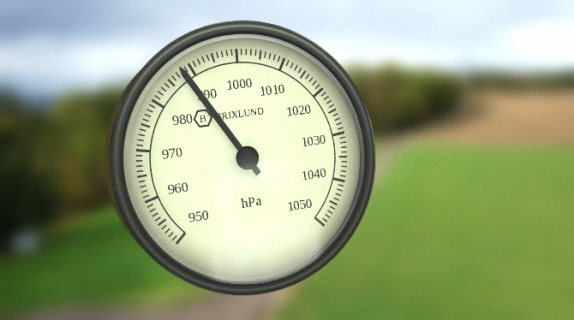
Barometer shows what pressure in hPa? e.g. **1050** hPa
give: **988** hPa
